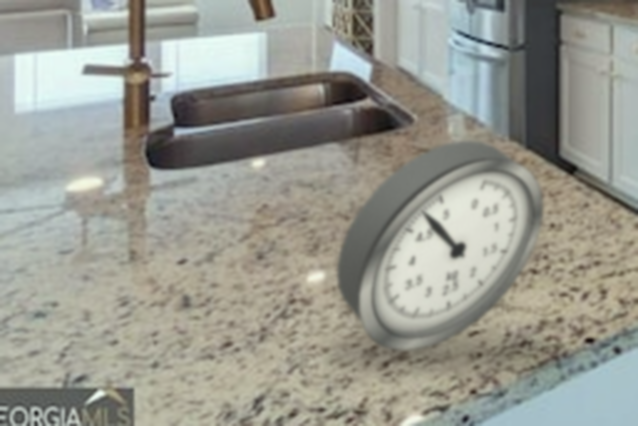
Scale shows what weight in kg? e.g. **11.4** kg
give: **4.75** kg
